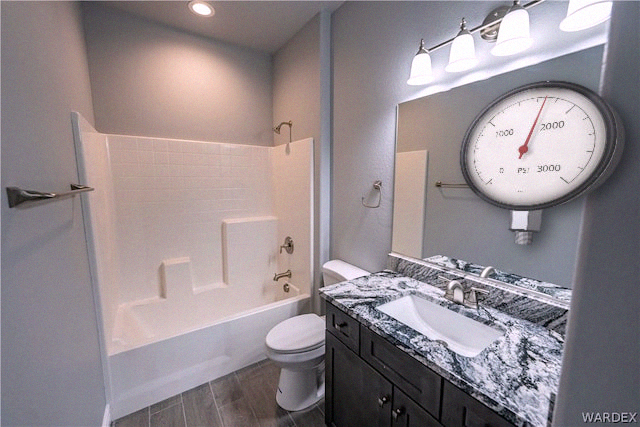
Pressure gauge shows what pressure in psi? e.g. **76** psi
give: **1700** psi
